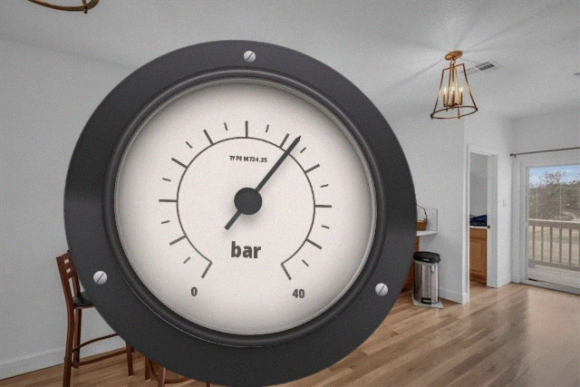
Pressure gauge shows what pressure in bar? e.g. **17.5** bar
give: **25** bar
